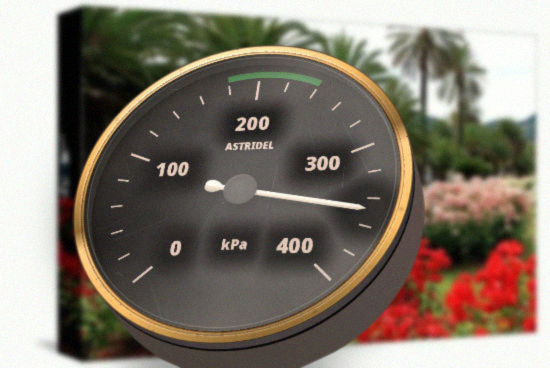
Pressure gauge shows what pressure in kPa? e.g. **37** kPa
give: **350** kPa
